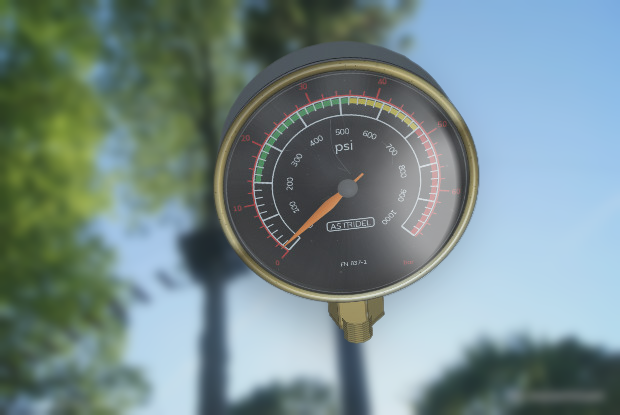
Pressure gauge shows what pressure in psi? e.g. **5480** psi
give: **20** psi
